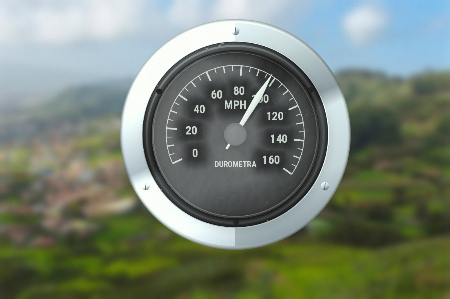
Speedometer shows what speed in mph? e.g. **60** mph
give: **97.5** mph
